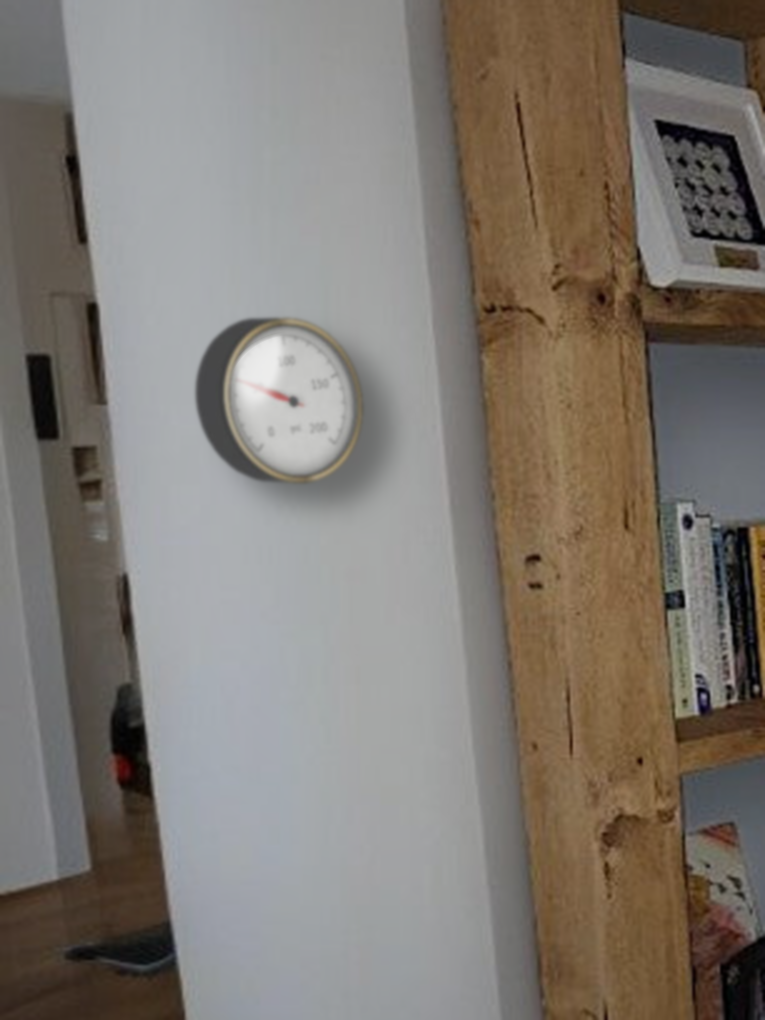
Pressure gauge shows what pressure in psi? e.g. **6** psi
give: **50** psi
